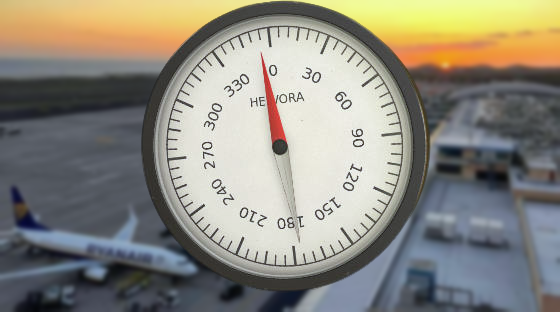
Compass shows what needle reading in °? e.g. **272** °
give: **355** °
